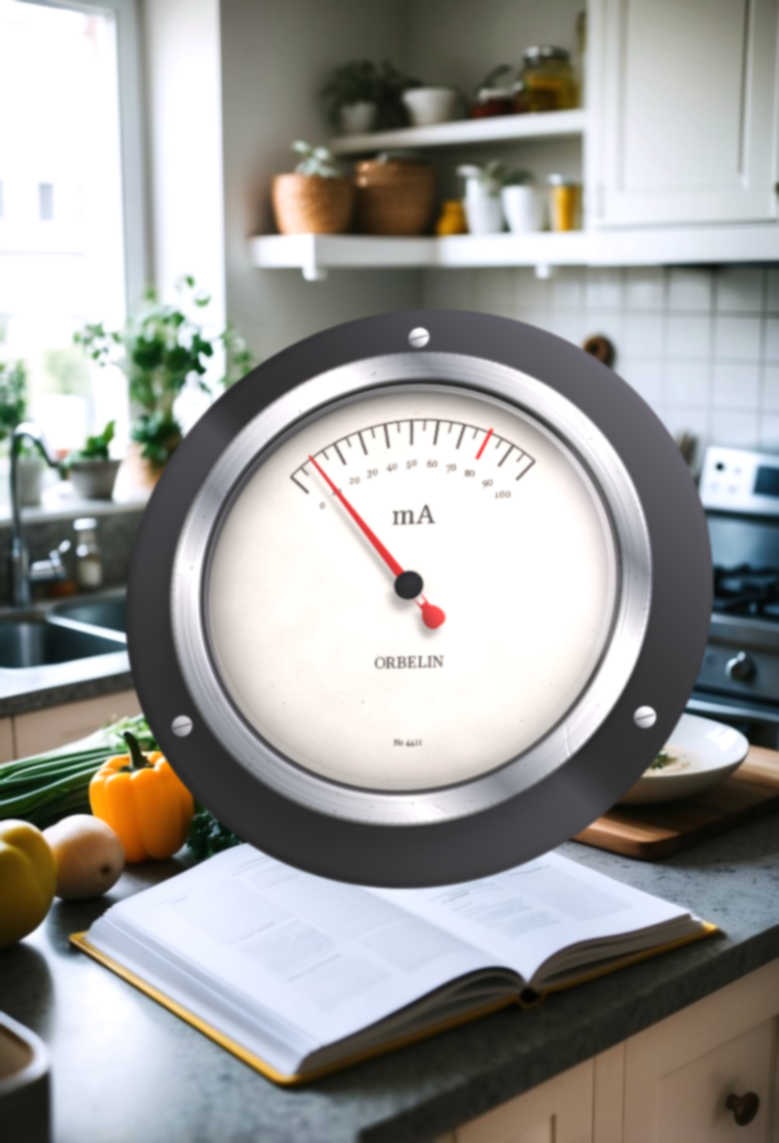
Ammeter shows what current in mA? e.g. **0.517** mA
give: **10** mA
